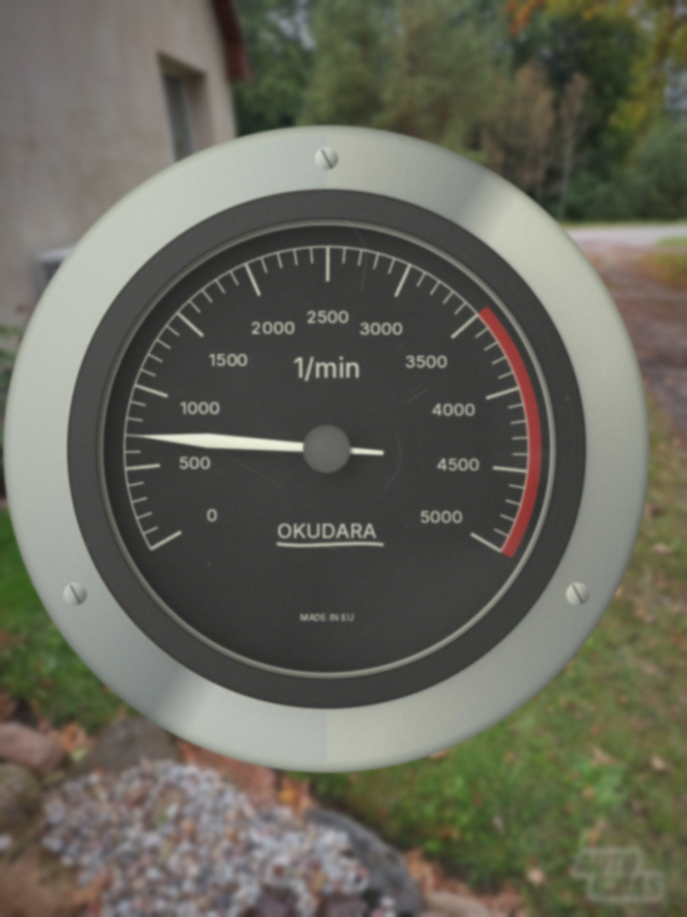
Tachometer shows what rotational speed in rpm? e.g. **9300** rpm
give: **700** rpm
